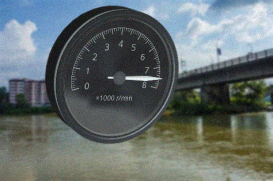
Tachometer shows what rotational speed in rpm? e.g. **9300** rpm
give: **7500** rpm
